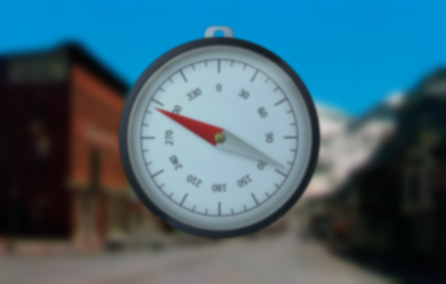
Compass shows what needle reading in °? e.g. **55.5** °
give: **295** °
